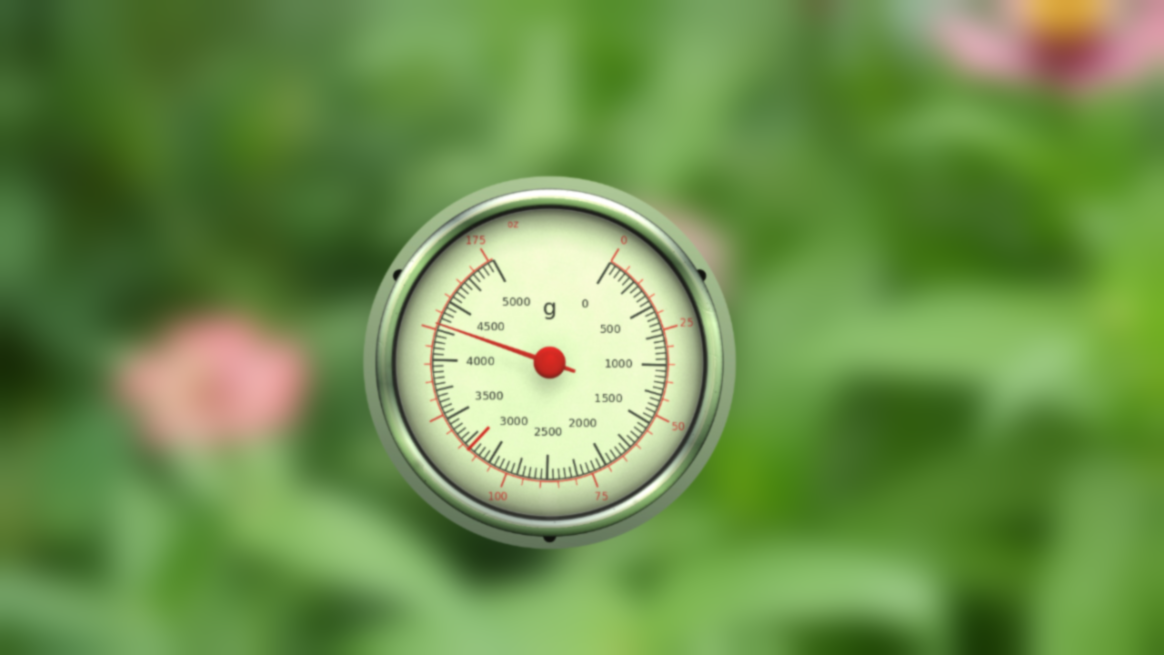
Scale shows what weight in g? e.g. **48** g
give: **4300** g
